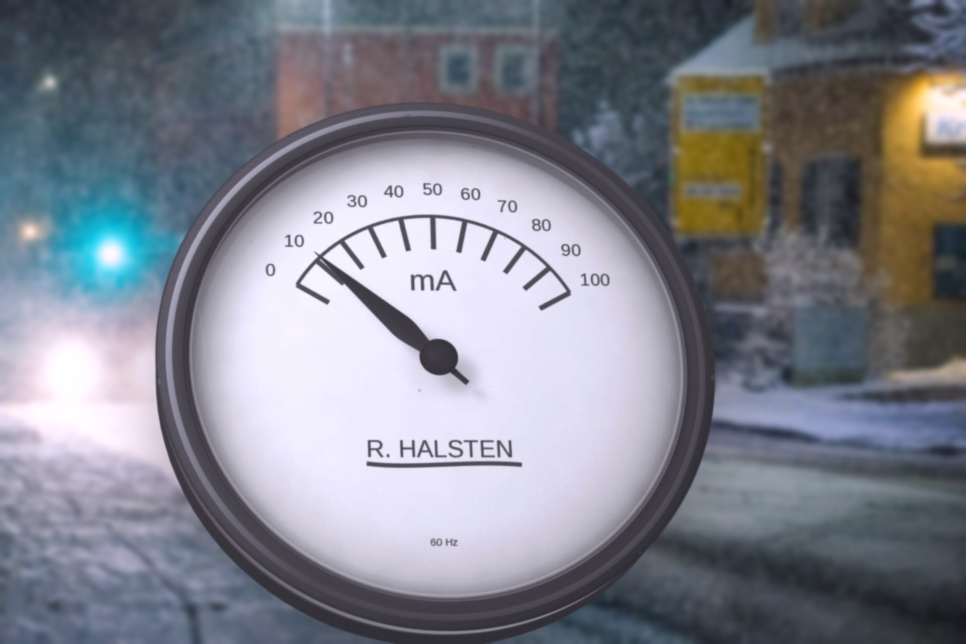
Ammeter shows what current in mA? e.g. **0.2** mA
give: **10** mA
